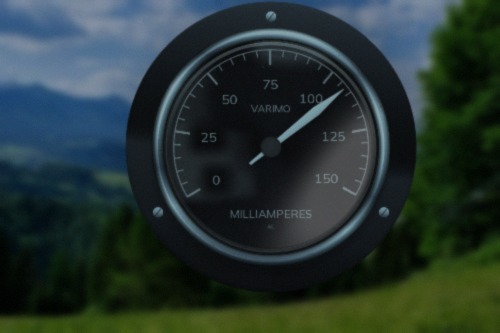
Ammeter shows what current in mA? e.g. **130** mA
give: **107.5** mA
